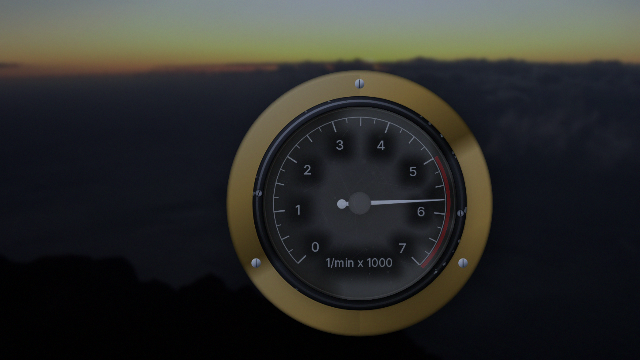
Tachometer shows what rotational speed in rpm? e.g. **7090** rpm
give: **5750** rpm
